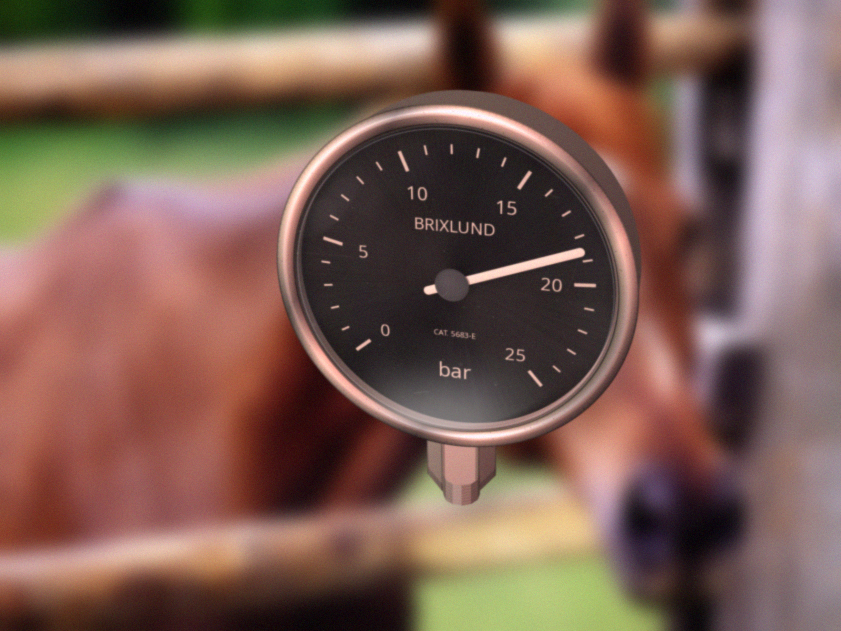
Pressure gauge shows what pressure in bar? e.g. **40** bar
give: **18.5** bar
